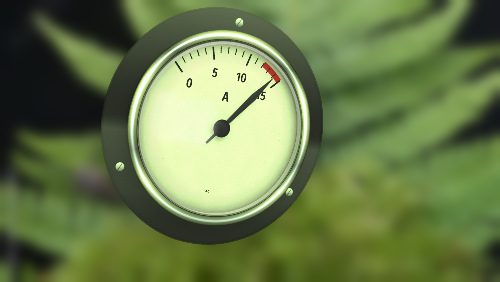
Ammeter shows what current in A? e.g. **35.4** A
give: **14** A
